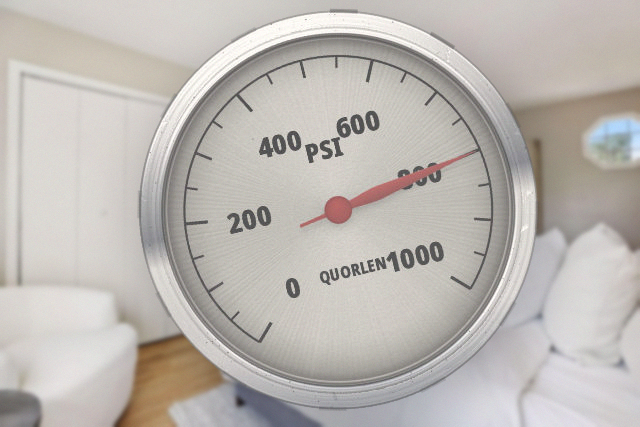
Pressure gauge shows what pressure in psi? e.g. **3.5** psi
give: **800** psi
